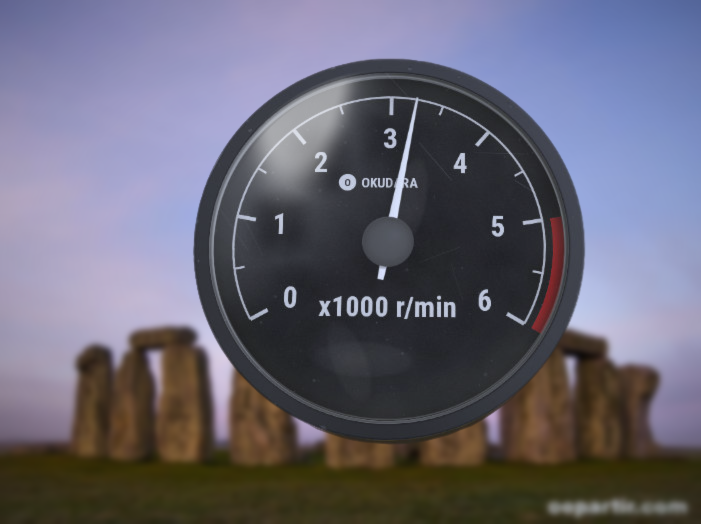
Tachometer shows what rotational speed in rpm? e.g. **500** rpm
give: **3250** rpm
